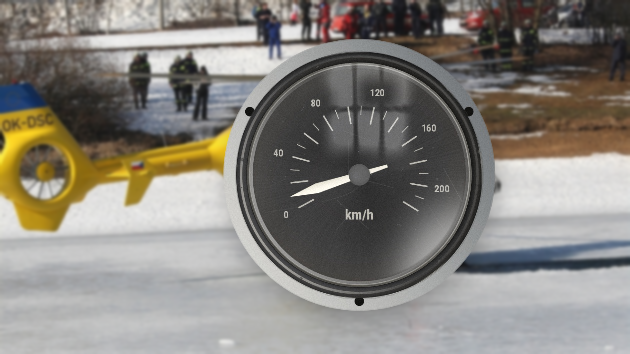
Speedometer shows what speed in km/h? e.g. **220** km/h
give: **10** km/h
